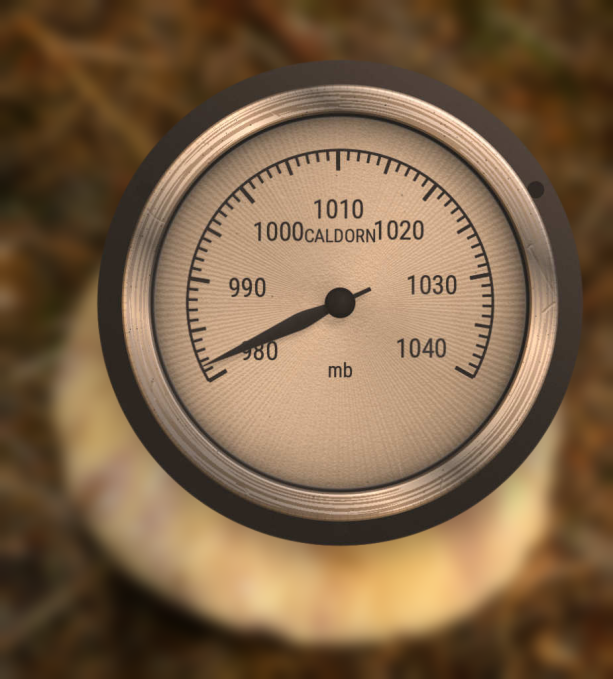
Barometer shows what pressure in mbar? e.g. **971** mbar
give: **981.5** mbar
